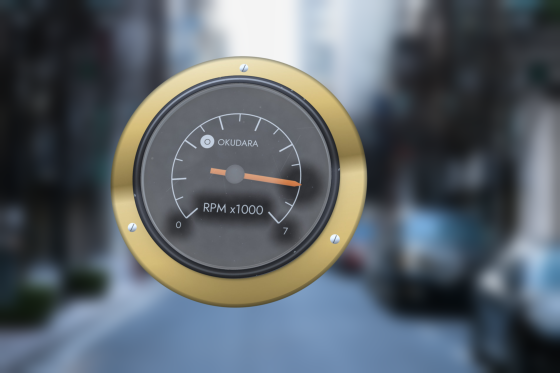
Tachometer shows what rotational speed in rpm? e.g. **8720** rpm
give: **6000** rpm
